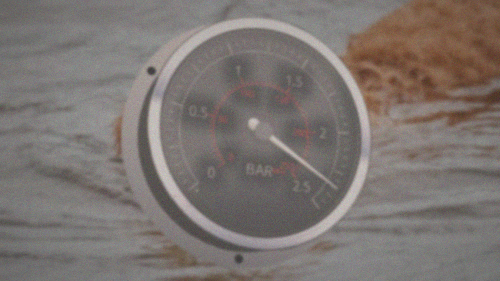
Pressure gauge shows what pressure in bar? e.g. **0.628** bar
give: **2.35** bar
